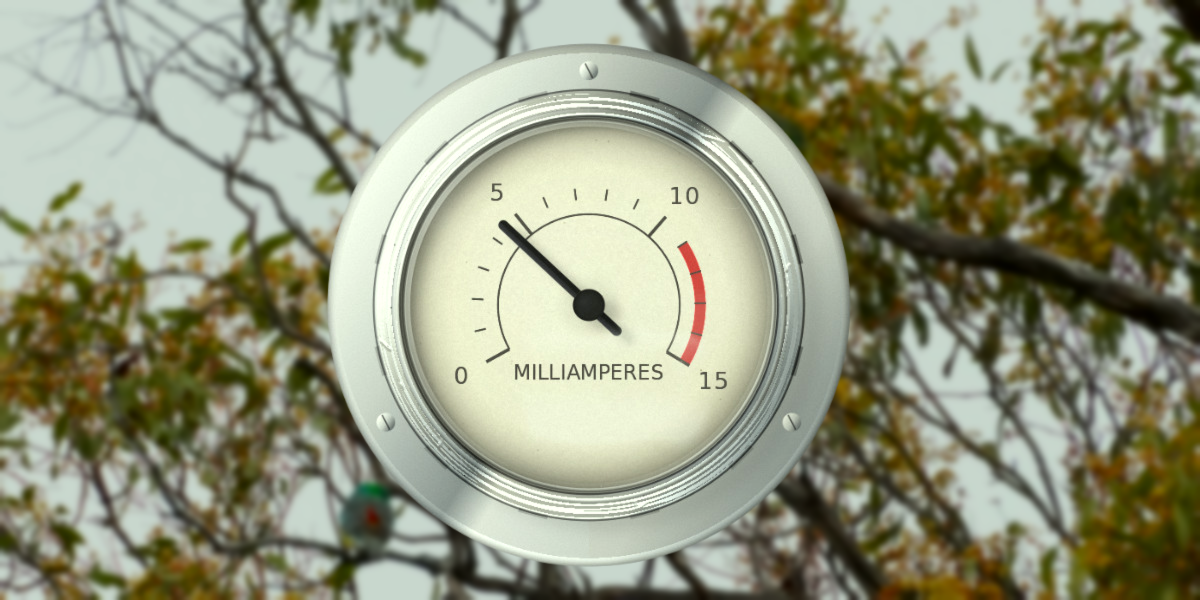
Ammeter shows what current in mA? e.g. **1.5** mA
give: **4.5** mA
